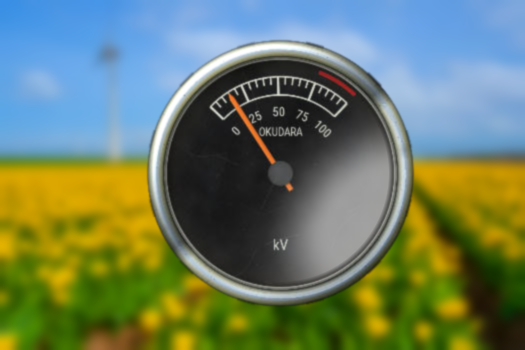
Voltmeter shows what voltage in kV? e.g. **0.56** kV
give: **15** kV
